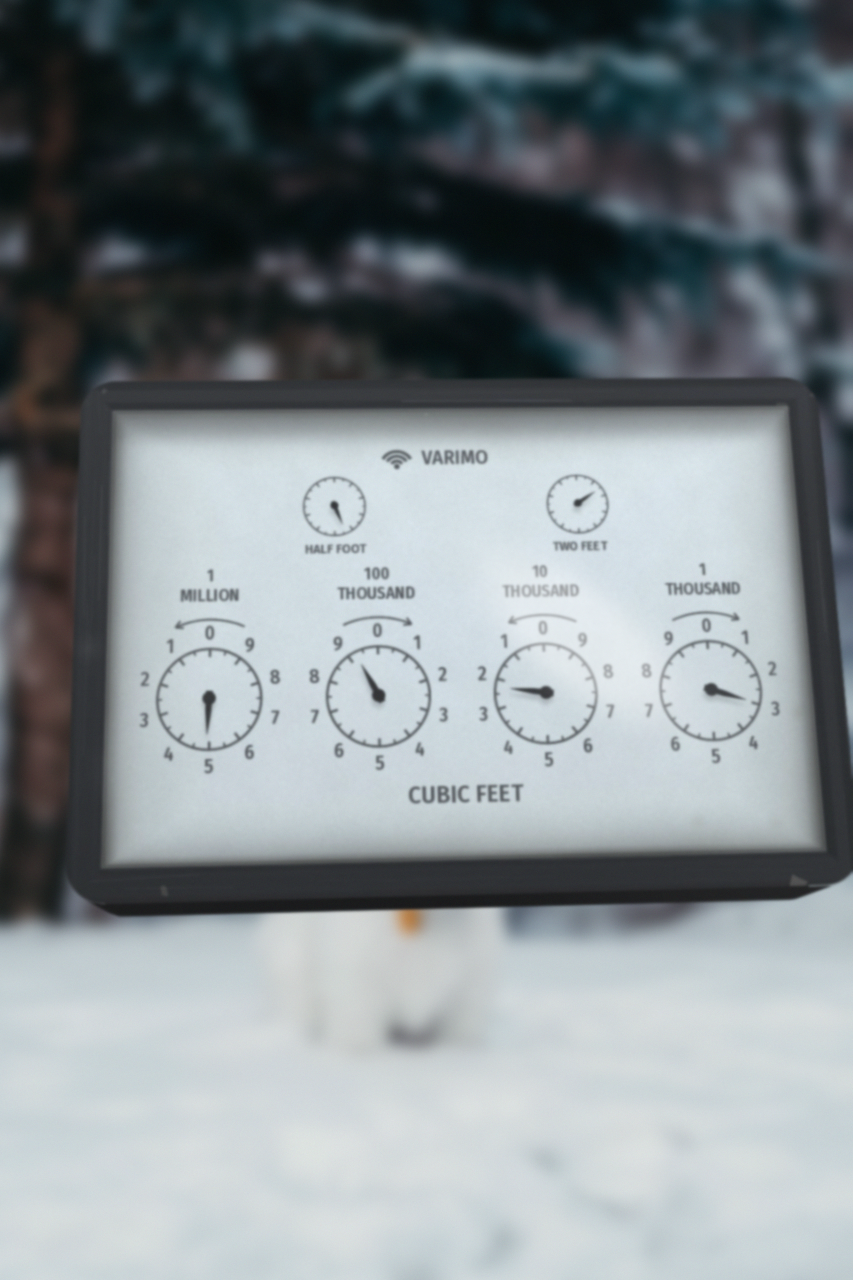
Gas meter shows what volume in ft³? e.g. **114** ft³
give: **492300** ft³
